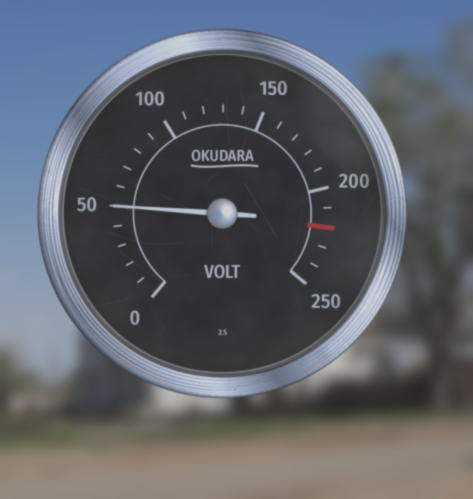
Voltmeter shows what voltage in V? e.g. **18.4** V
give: **50** V
